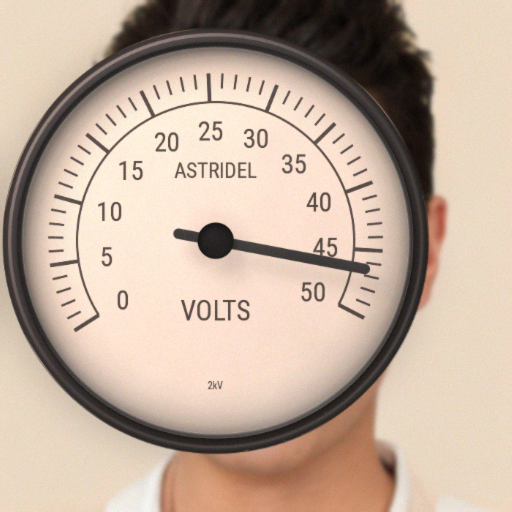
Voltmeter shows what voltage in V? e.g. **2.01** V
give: **46.5** V
